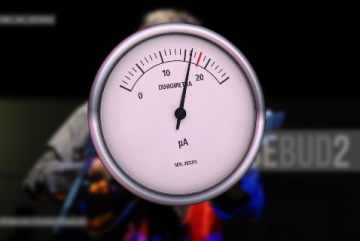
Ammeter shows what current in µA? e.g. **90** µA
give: **16** µA
